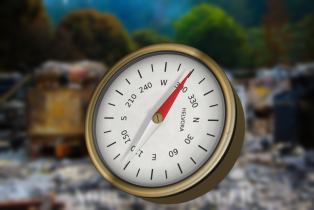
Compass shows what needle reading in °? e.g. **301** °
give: **300** °
